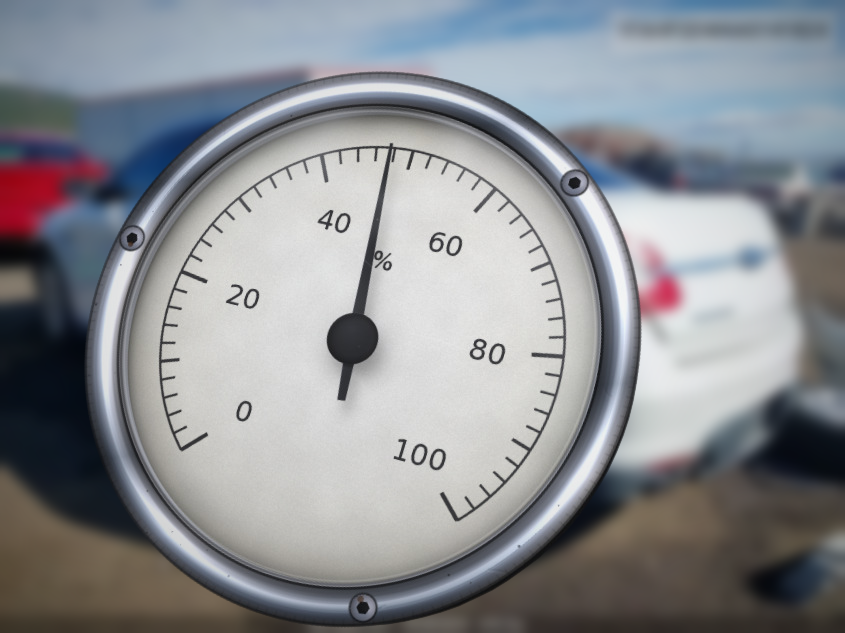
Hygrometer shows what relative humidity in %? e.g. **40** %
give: **48** %
